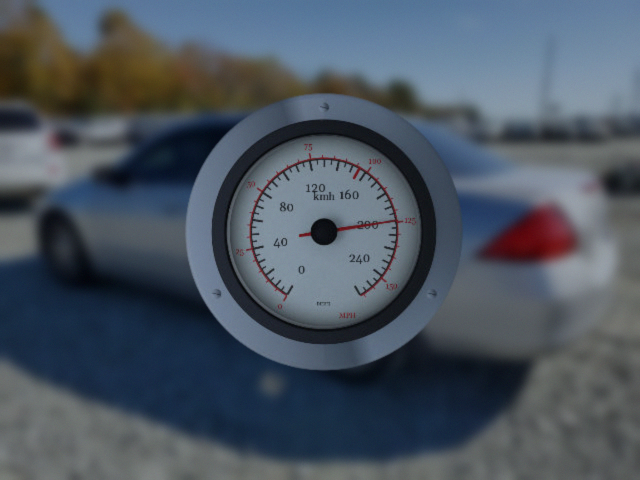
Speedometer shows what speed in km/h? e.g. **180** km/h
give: **200** km/h
